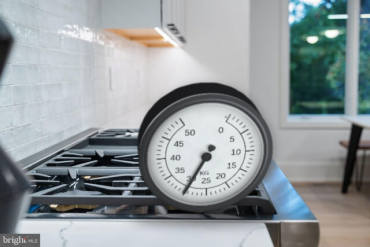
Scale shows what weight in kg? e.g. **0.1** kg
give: **30** kg
